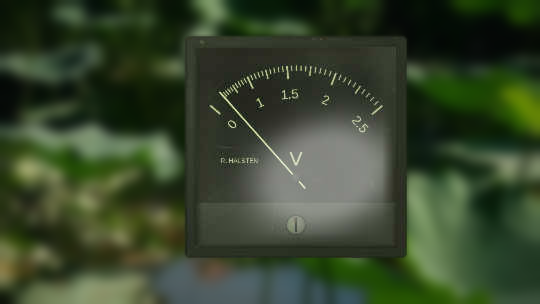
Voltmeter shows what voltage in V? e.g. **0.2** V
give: **0.5** V
